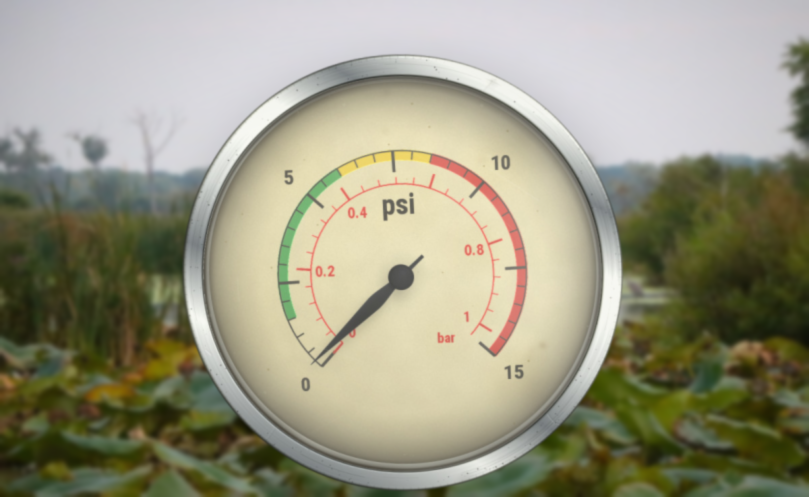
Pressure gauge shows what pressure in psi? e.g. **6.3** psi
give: **0.25** psi
